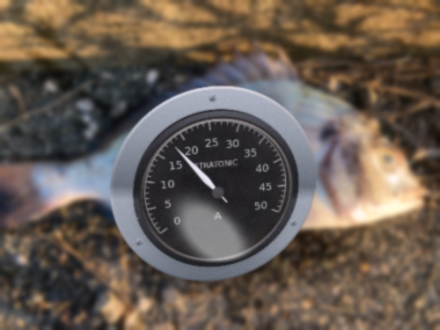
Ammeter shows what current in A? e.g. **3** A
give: **18** A
